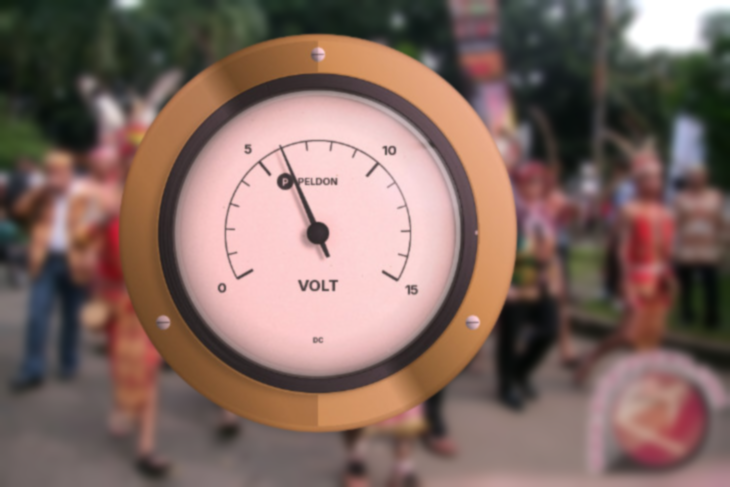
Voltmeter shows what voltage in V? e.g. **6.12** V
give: **6** V
